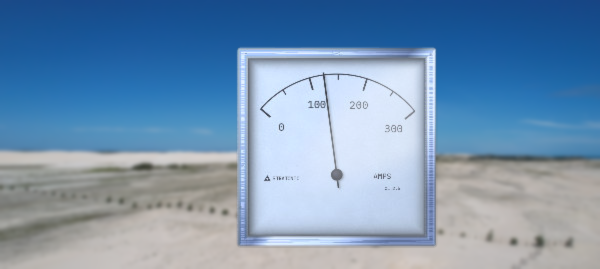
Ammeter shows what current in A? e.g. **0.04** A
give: **125** A
